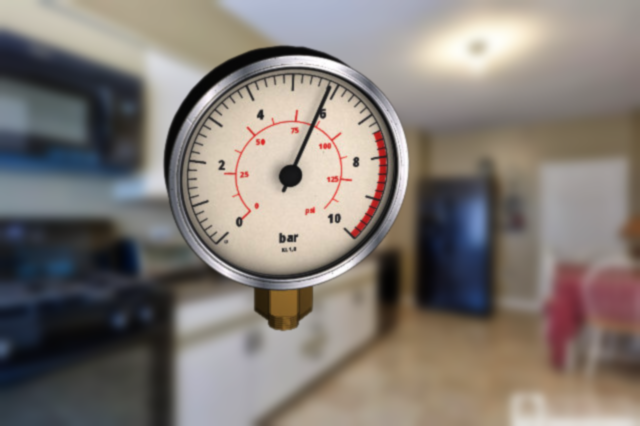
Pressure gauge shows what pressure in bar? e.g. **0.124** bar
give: **5.8** bar
